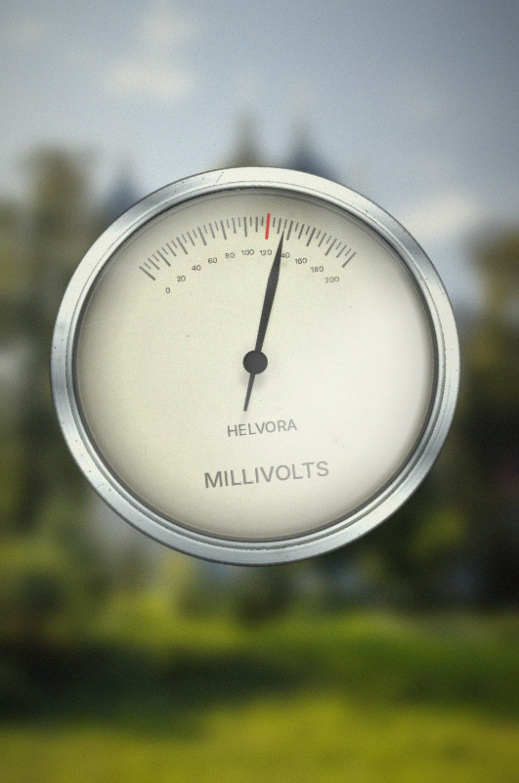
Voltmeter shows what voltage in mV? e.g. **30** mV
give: **135** mV
